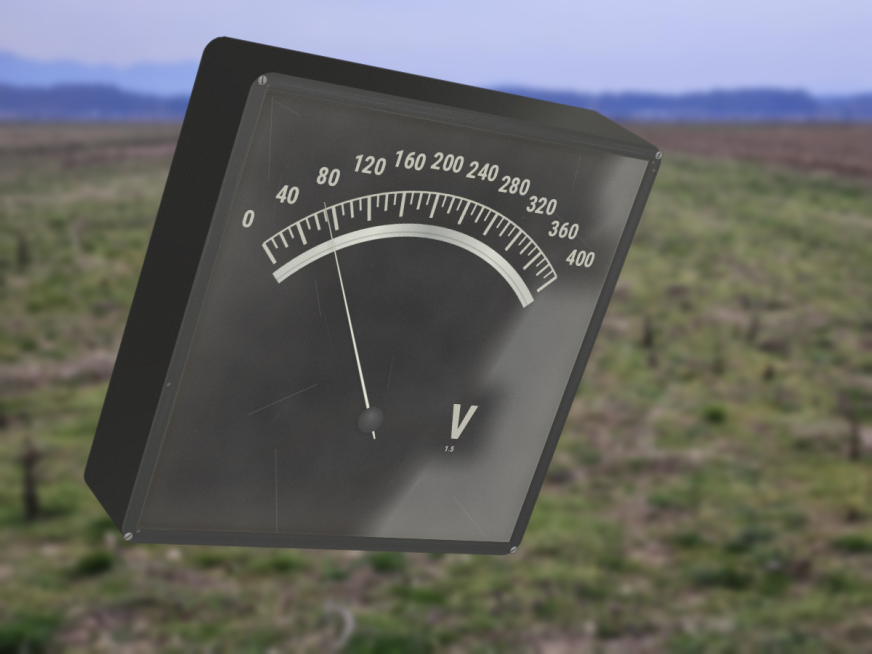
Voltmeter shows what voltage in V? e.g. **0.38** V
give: **70** V
